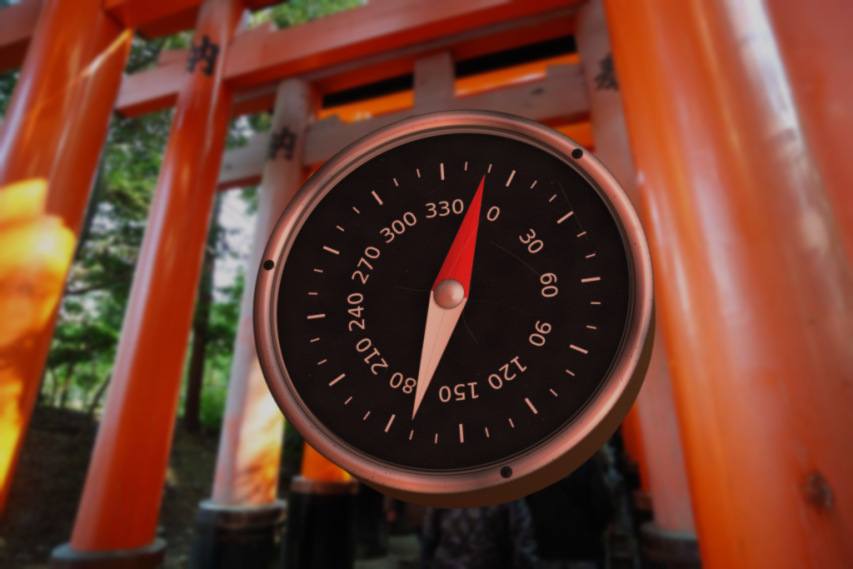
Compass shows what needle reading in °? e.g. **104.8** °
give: **350** °
